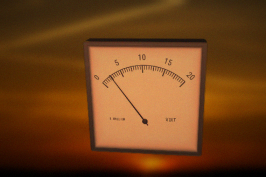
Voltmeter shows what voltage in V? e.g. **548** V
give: **2.5** V
